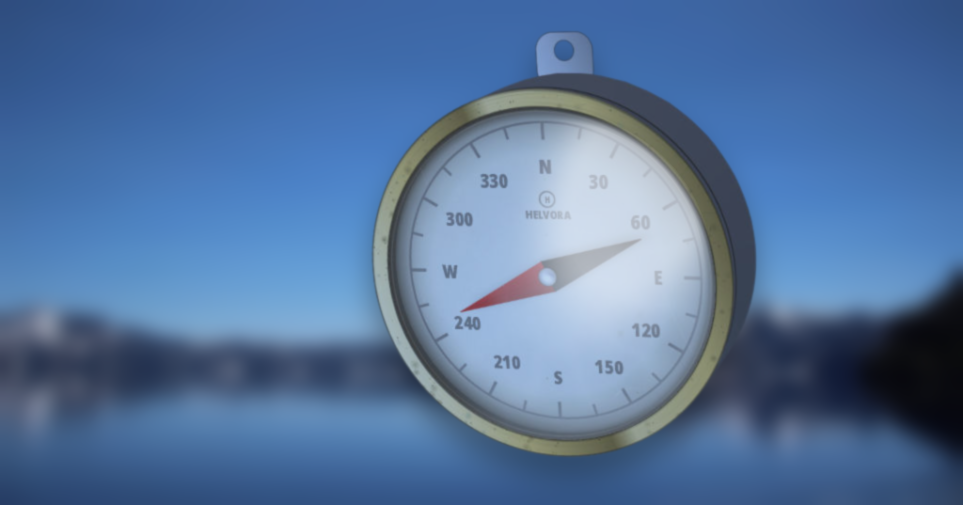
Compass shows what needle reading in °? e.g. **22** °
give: **247.5** °
